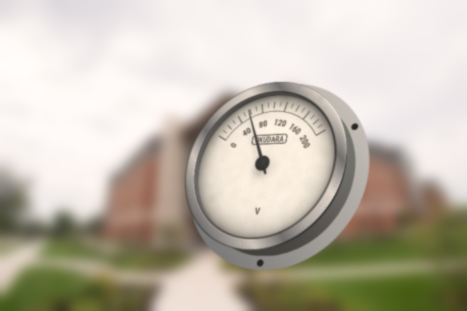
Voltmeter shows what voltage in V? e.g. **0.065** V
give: **60** V
